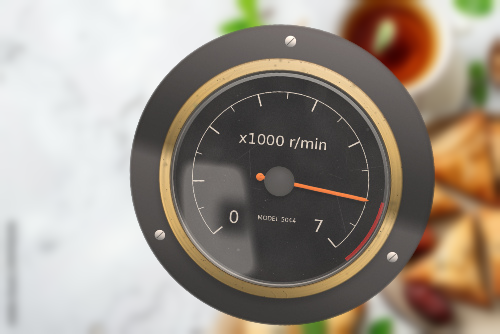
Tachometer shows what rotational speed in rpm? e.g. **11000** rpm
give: **6000** rpm
